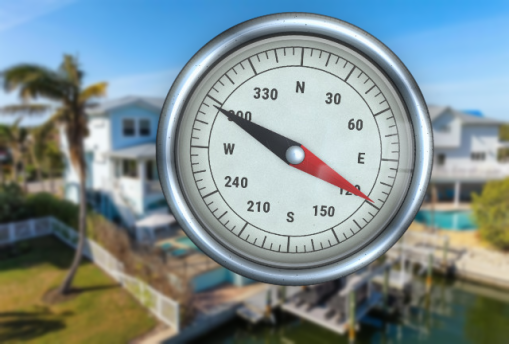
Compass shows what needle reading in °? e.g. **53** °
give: **117.5** °
